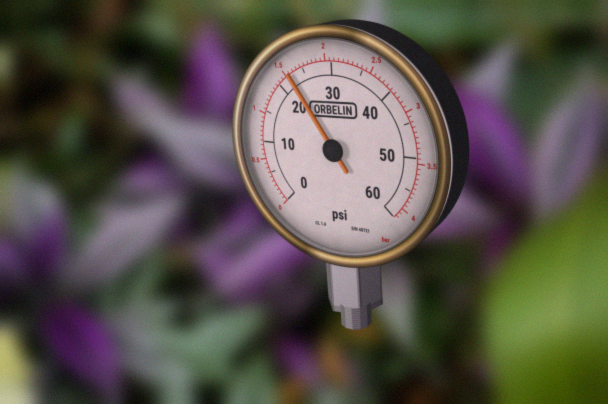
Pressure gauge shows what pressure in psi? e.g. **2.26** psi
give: **22.5** psi
